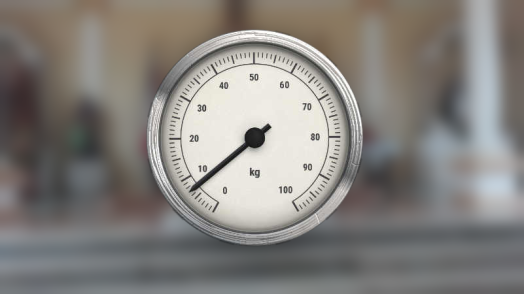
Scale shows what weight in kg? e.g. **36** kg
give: **7** kg
